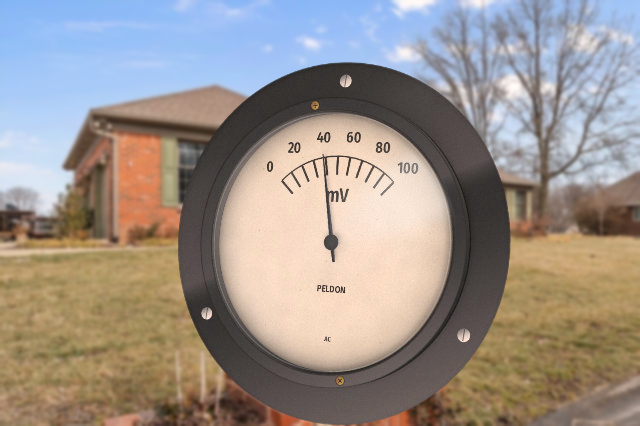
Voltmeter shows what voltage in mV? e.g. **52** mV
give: **40** mV
